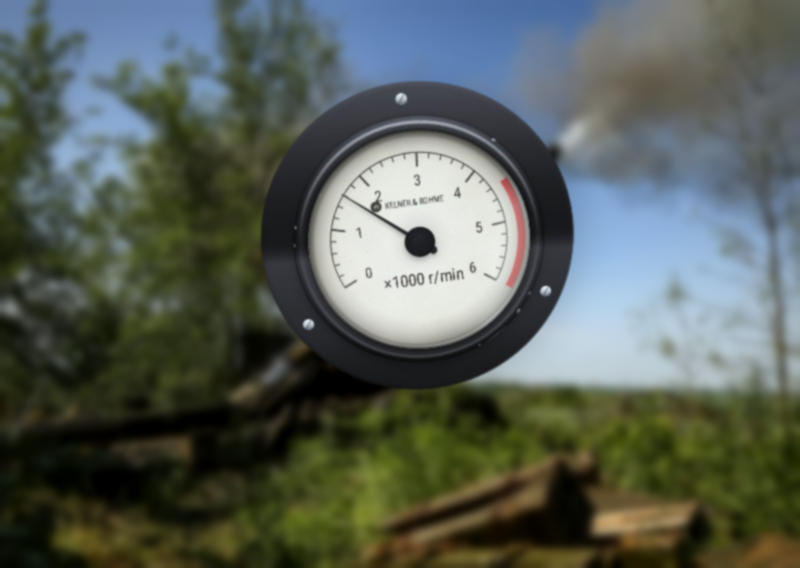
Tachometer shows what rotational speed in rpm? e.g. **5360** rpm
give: **1600** rpm
